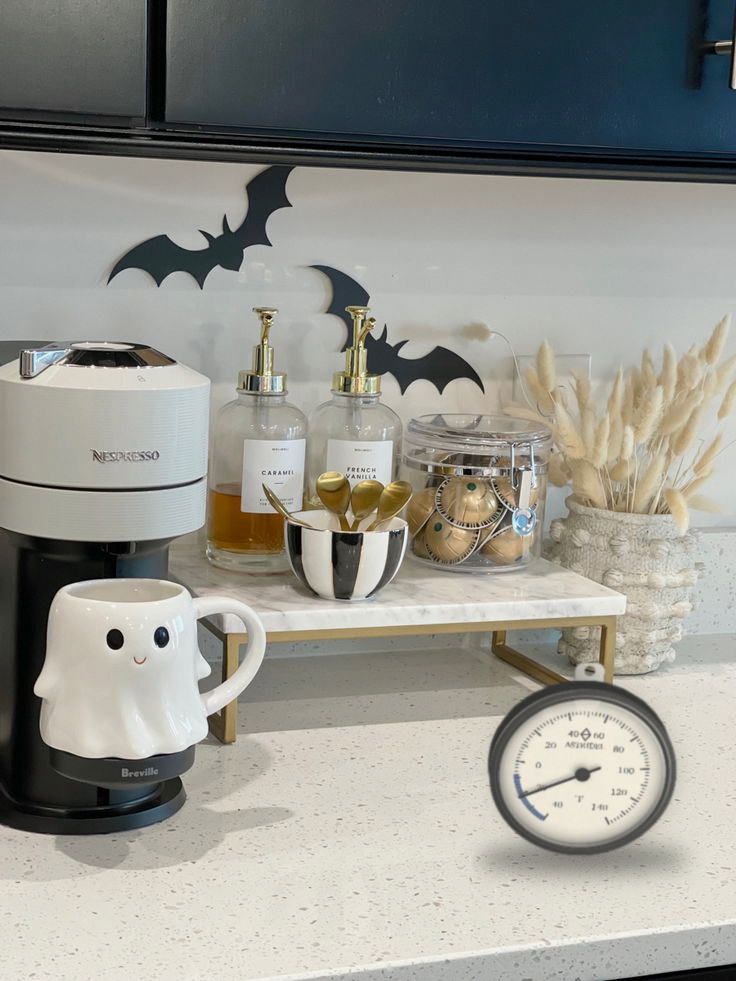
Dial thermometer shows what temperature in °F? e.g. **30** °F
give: **-20** °F
